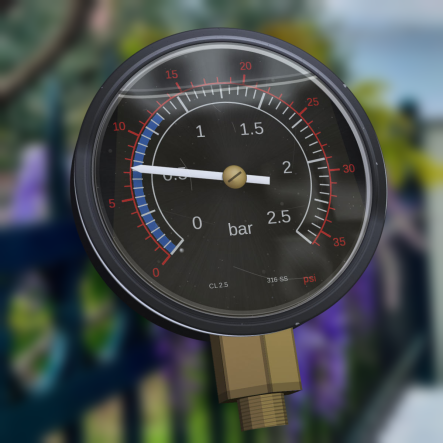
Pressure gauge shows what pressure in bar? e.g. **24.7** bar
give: **0.5** bar
